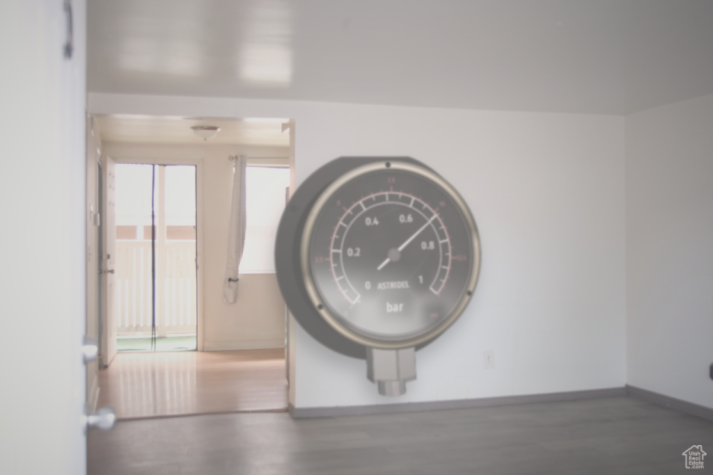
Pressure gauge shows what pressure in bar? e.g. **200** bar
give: **0.7** bar
